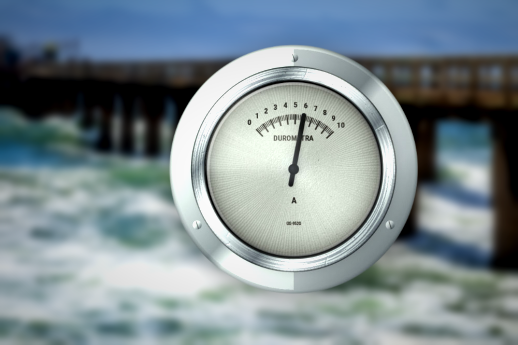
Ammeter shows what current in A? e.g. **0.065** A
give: **6** A
